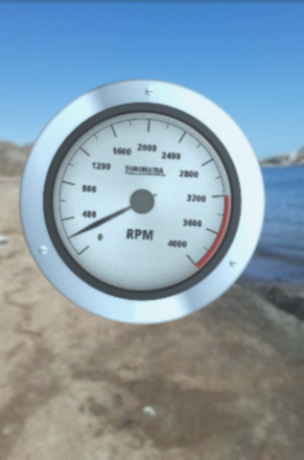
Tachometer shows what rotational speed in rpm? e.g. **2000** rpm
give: **200** rpm
